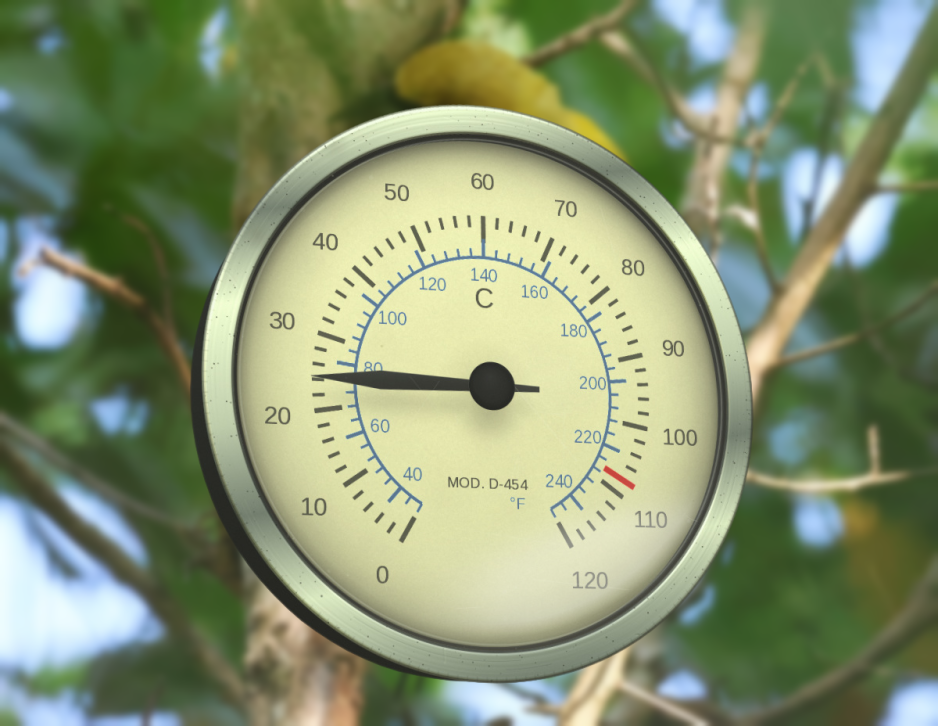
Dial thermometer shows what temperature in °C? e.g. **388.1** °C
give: **24** °C
